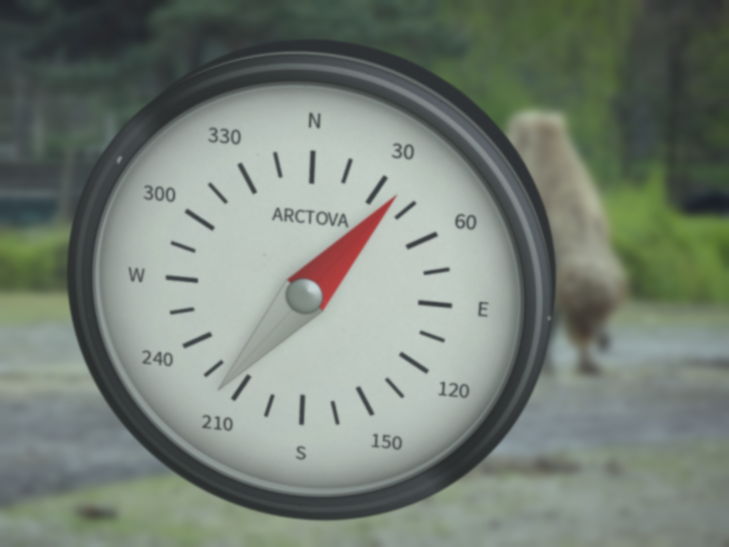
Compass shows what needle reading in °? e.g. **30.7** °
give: **37.5** °
